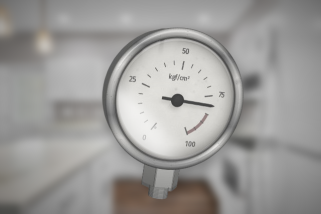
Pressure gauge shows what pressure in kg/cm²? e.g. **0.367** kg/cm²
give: **80** kg/cm²
